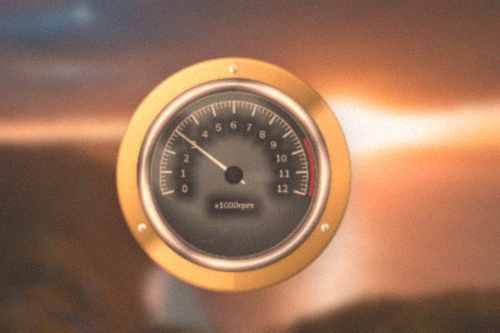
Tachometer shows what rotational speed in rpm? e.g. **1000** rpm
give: **3000** rpm
